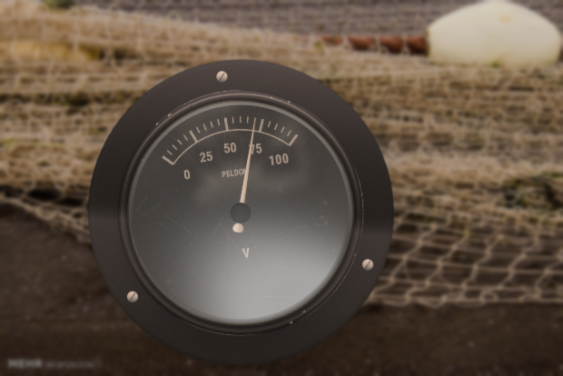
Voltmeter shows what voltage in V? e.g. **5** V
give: **70** V
